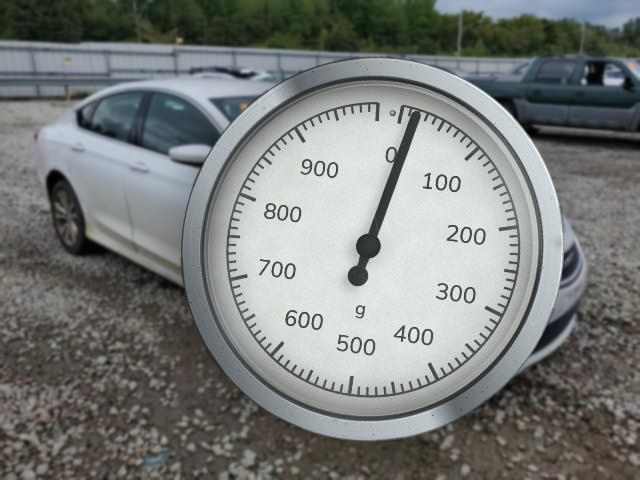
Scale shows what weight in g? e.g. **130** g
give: **20** g
